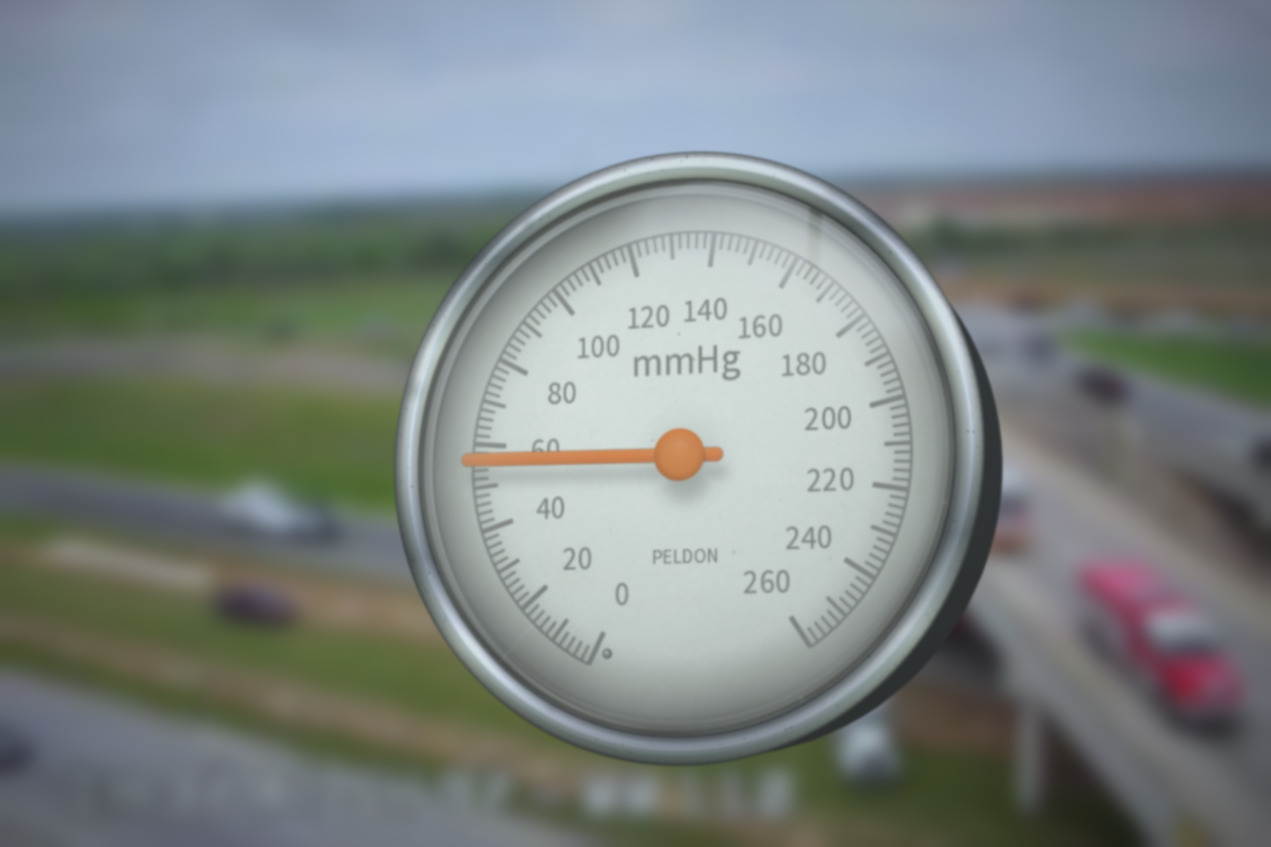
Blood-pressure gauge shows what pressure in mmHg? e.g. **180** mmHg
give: **56** mmHg
